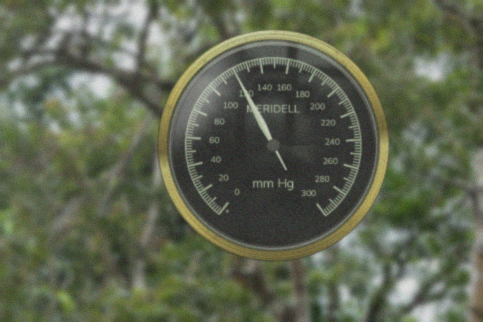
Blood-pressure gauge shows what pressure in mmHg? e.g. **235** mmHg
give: **120** mmHg
